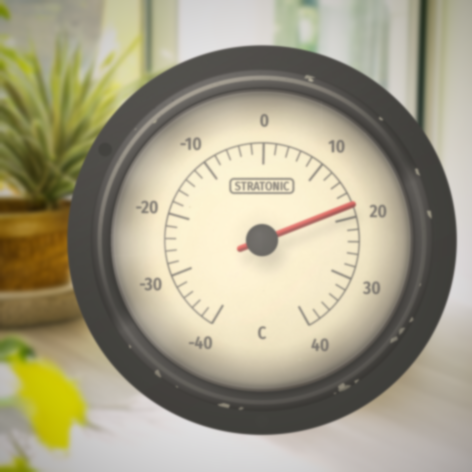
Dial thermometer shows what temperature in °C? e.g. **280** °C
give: **18** °C
